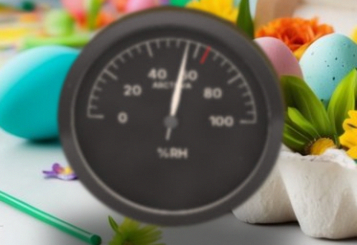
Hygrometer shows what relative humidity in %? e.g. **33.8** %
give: **56** %
